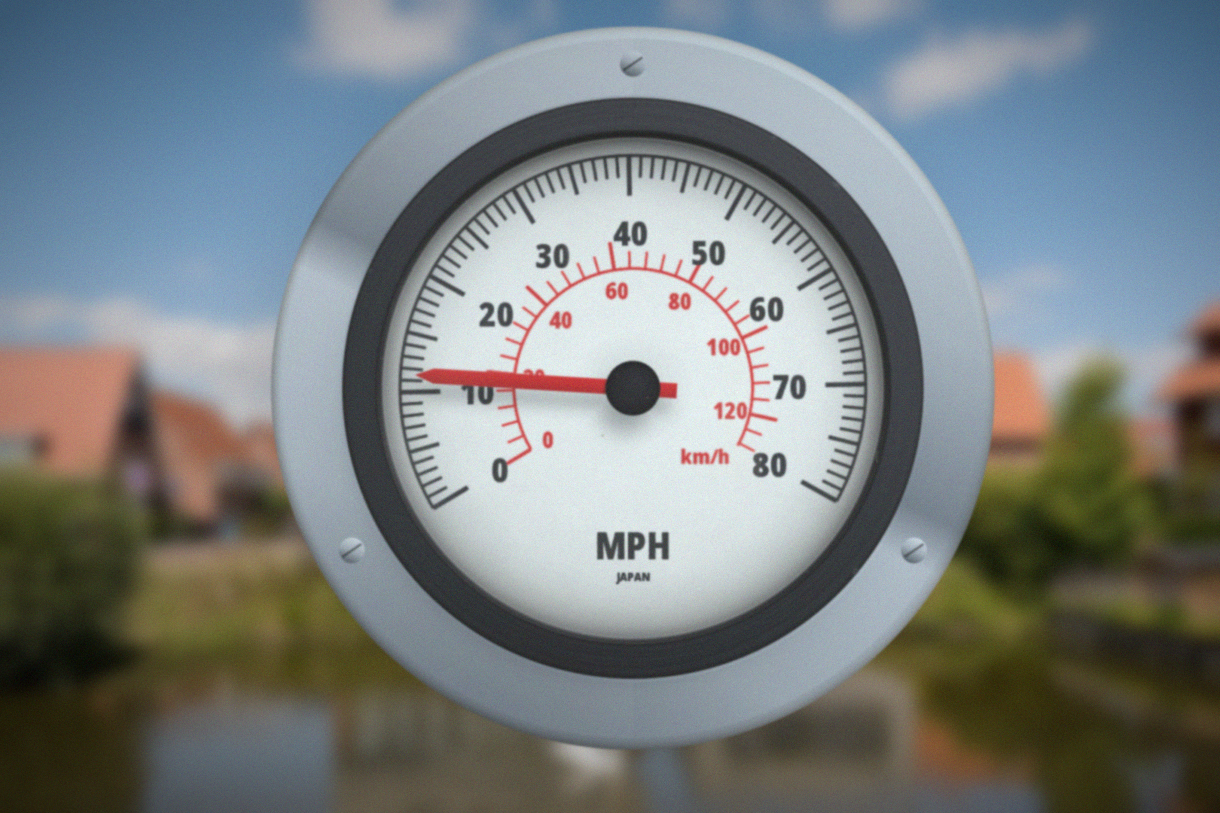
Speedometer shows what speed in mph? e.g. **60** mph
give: **11.5** mph
